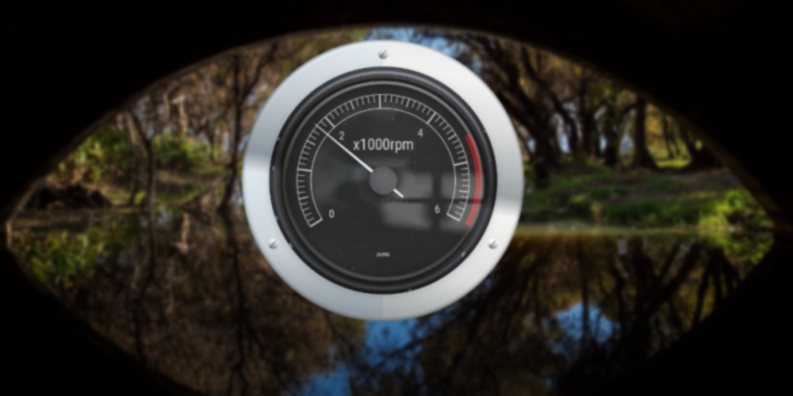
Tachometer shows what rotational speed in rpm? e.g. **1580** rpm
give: **1800** rpm
